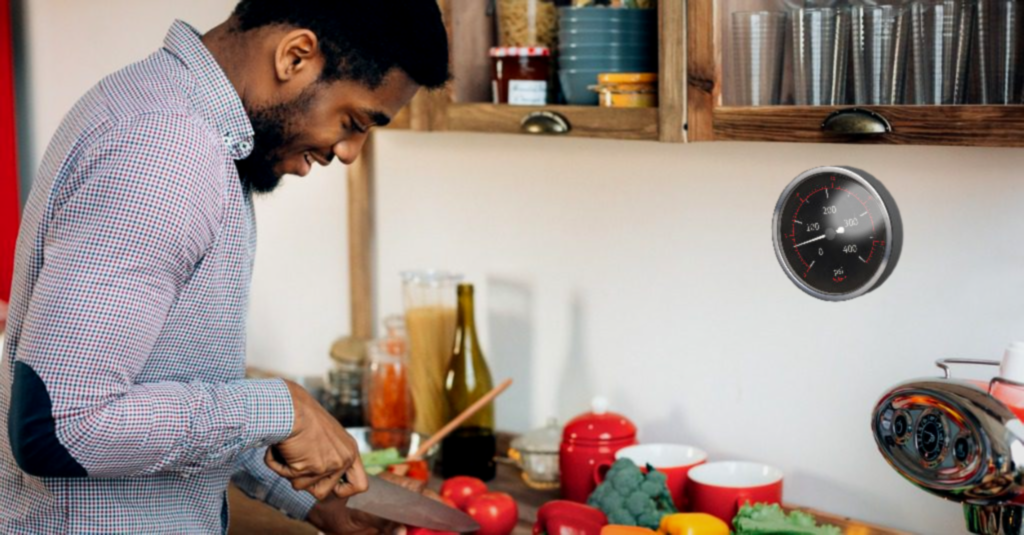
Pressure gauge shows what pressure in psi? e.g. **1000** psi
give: **50** psi
